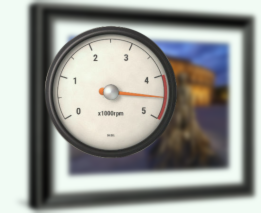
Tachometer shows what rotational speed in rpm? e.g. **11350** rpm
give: **4500** rpm
